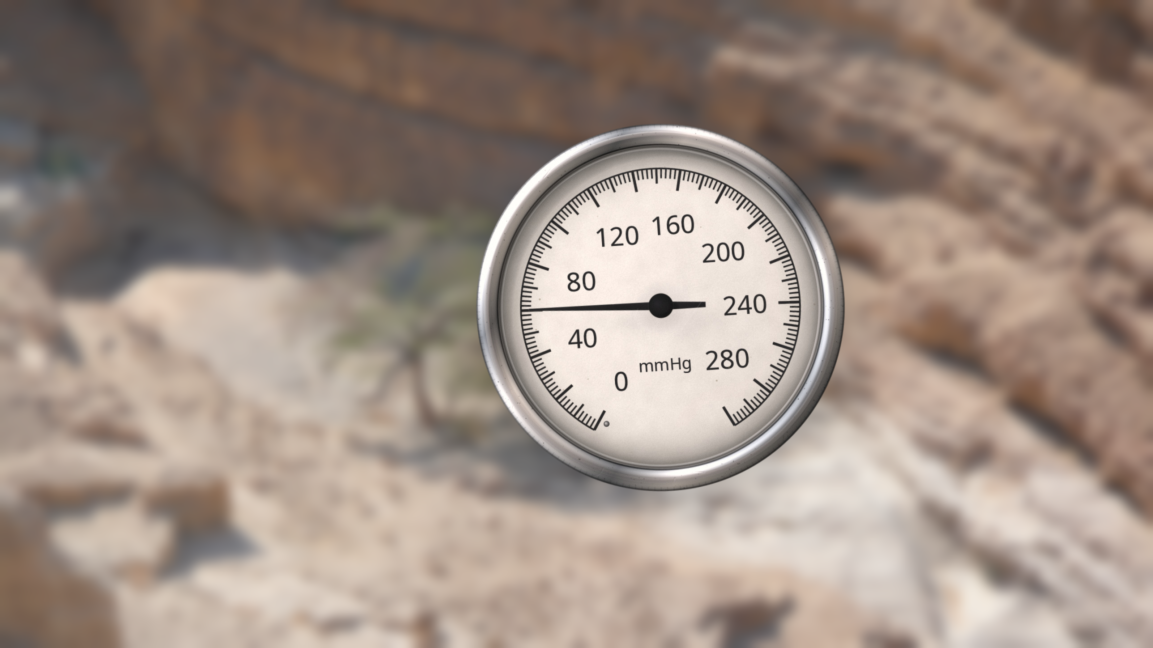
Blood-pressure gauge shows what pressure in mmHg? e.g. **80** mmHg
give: **60** mmHg
